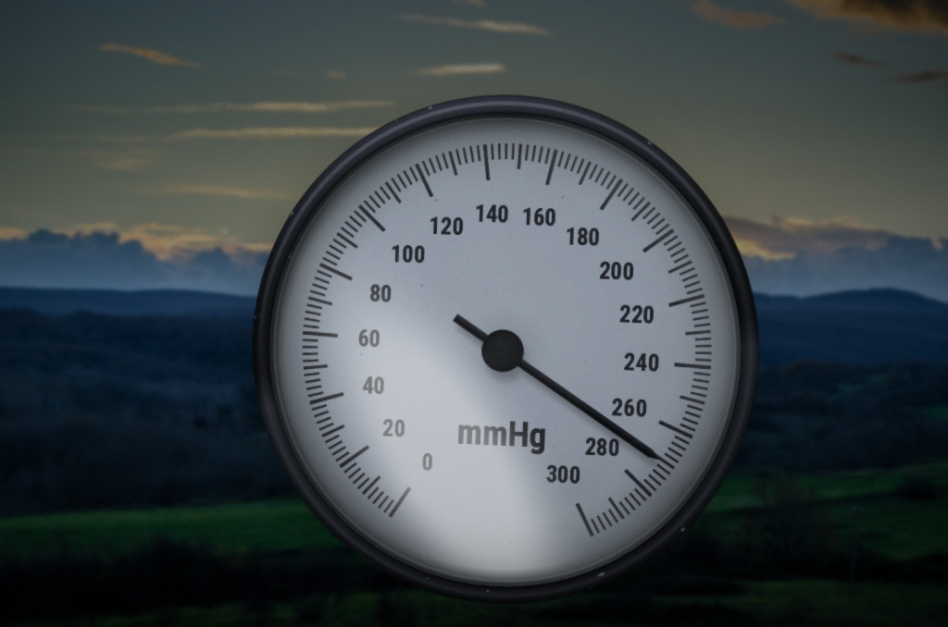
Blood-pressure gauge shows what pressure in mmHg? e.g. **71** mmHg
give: **270** mmHg
